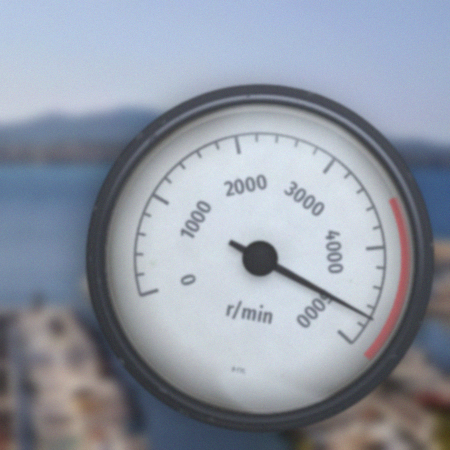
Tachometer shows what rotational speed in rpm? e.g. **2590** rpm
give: **4700** rpm
